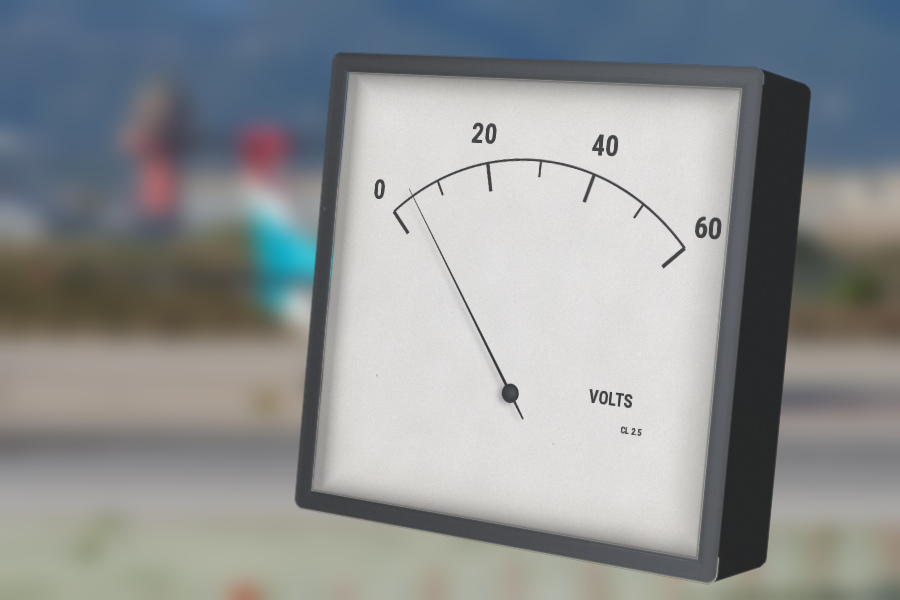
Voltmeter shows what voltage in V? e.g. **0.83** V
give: **5** V
